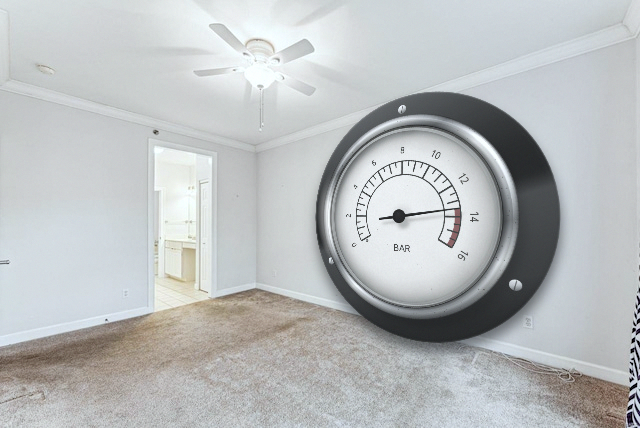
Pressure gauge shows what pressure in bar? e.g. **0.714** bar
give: **13.5** bar
